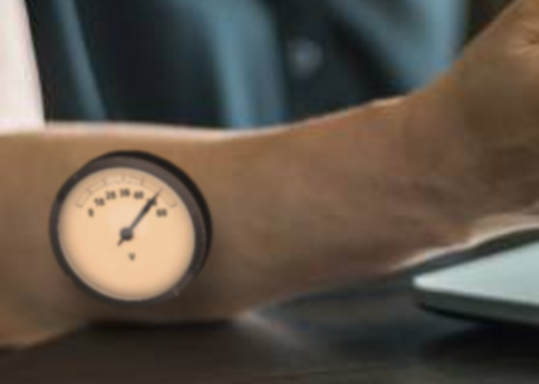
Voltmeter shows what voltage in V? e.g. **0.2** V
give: **50** V
